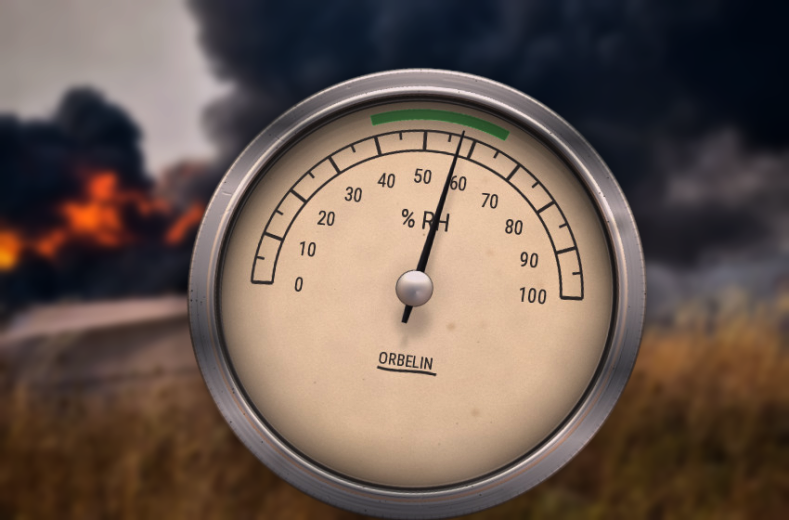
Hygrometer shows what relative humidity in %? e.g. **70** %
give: **57.5** %
